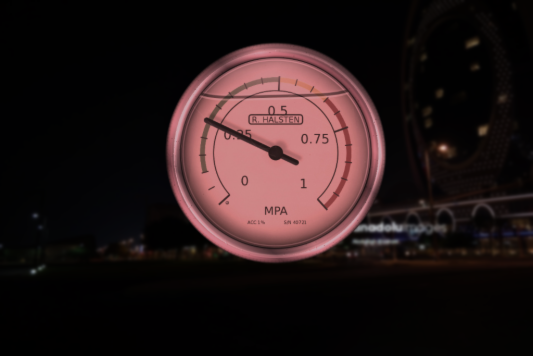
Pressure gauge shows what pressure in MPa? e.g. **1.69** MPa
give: **0.25** MPa
